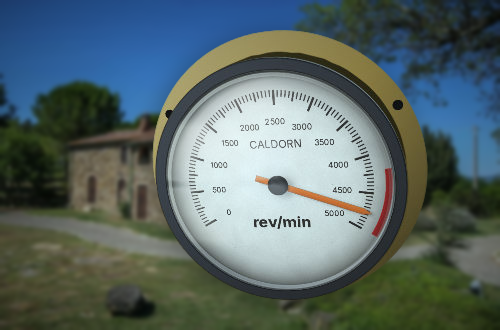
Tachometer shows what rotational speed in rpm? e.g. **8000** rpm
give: **4750** rpm
